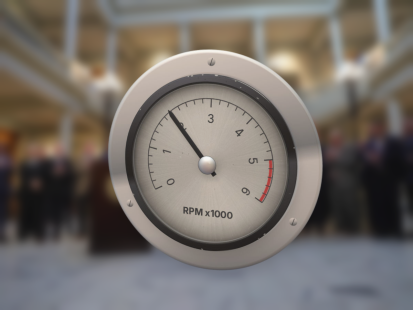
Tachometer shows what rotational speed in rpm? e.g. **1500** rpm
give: **2000** rpm
